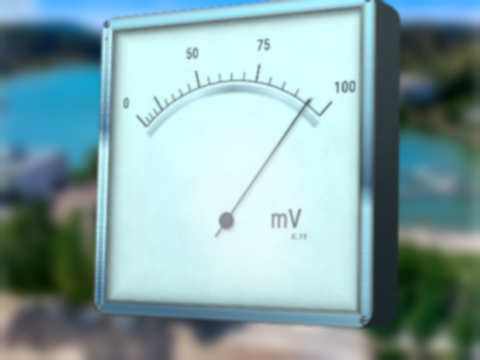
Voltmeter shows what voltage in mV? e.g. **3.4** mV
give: **95** mV
